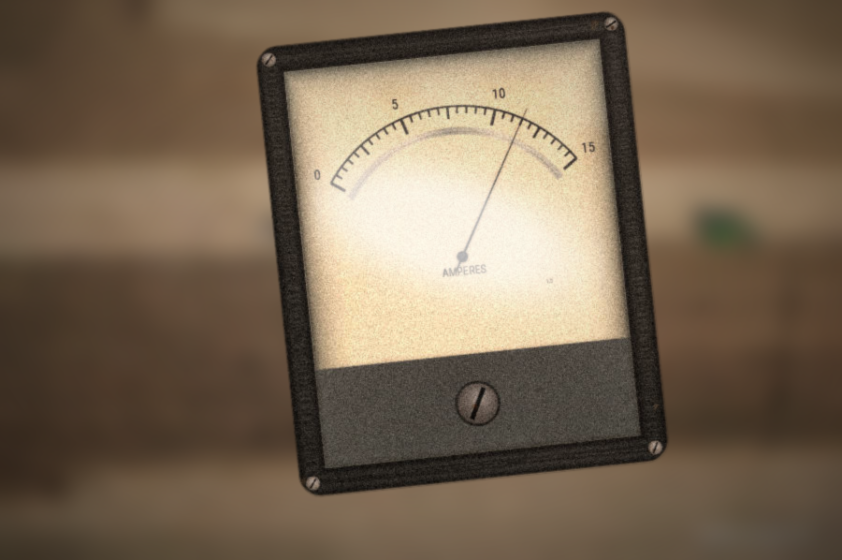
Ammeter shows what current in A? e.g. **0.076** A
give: **11.5** A
